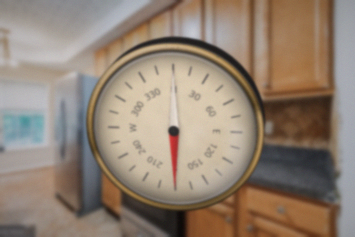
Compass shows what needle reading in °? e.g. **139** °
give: **180** °
